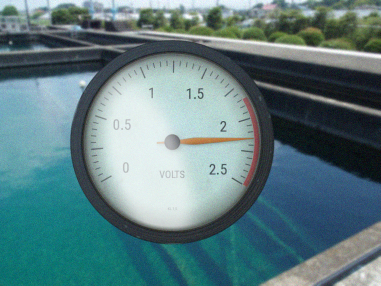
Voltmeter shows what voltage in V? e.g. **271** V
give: **2.15** V
